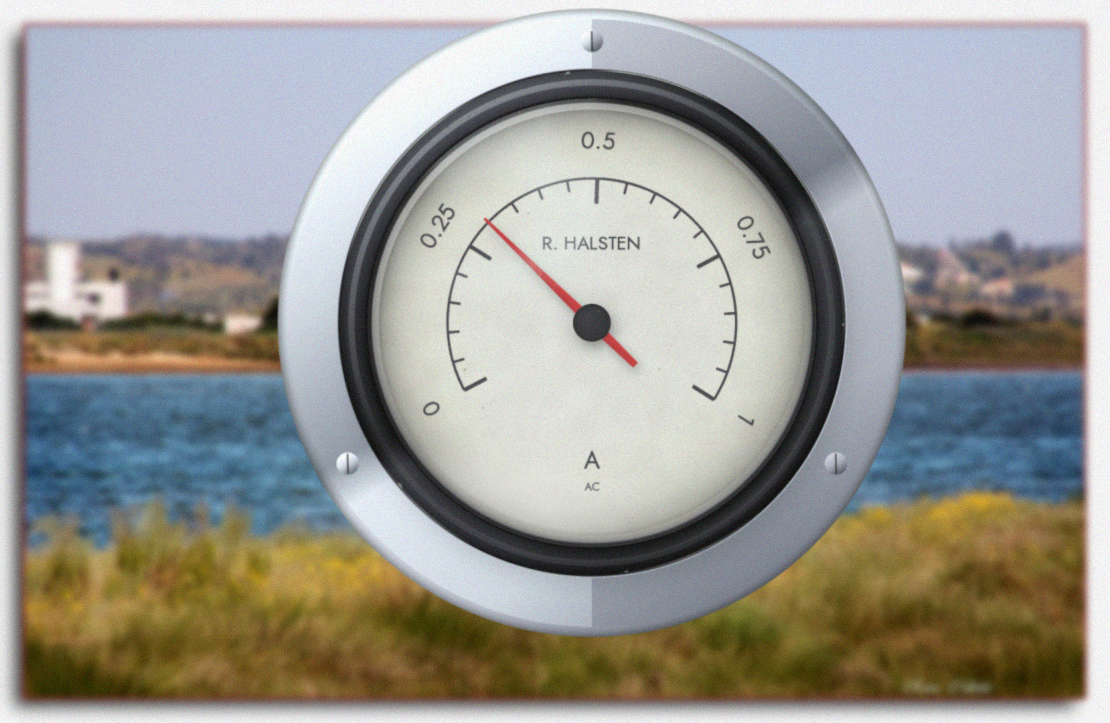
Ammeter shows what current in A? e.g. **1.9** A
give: **0.3** A
